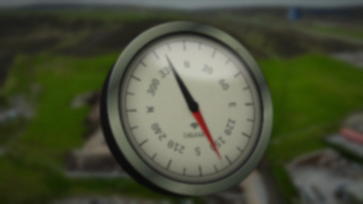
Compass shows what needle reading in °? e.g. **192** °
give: **157.5** °
